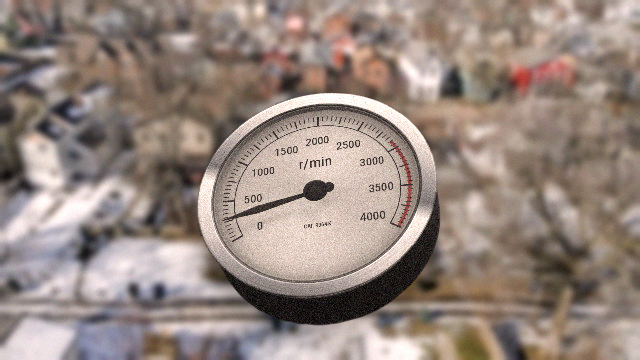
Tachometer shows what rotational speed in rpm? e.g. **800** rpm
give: **250** rpm
